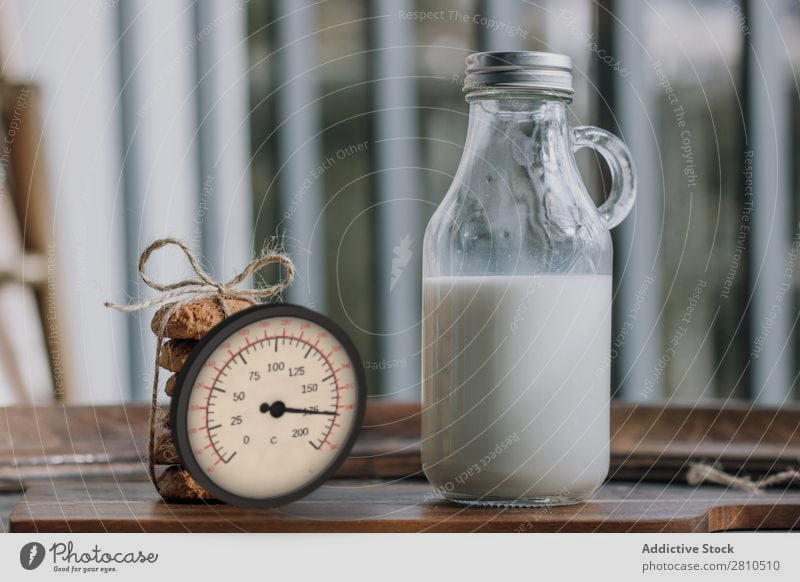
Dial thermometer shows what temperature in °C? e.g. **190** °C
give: **175** °C
